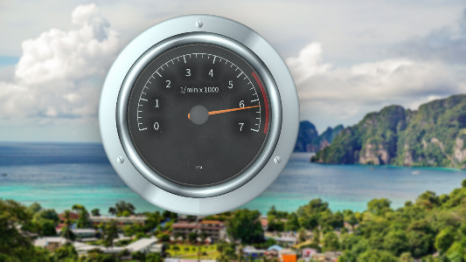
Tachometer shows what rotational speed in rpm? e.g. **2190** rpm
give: **6200** rpm
